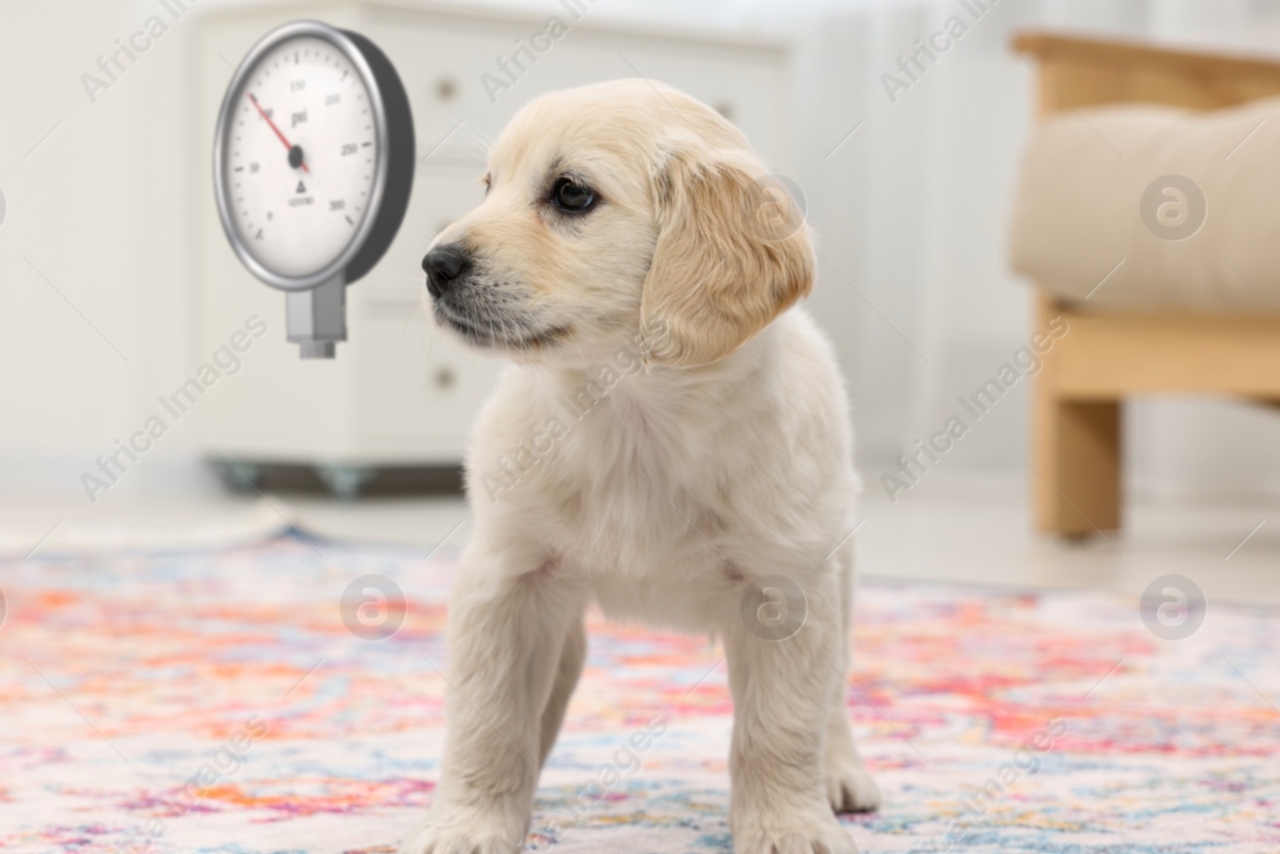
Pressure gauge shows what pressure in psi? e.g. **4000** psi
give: **100** psi
